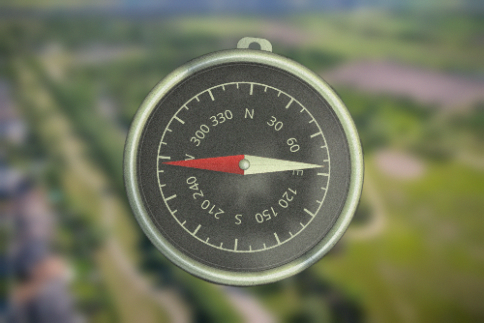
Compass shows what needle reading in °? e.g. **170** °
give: **265** °
